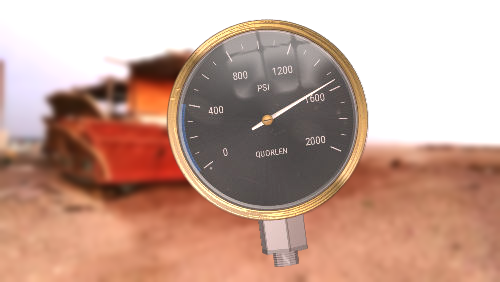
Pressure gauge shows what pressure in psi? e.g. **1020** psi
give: **1550** psi
